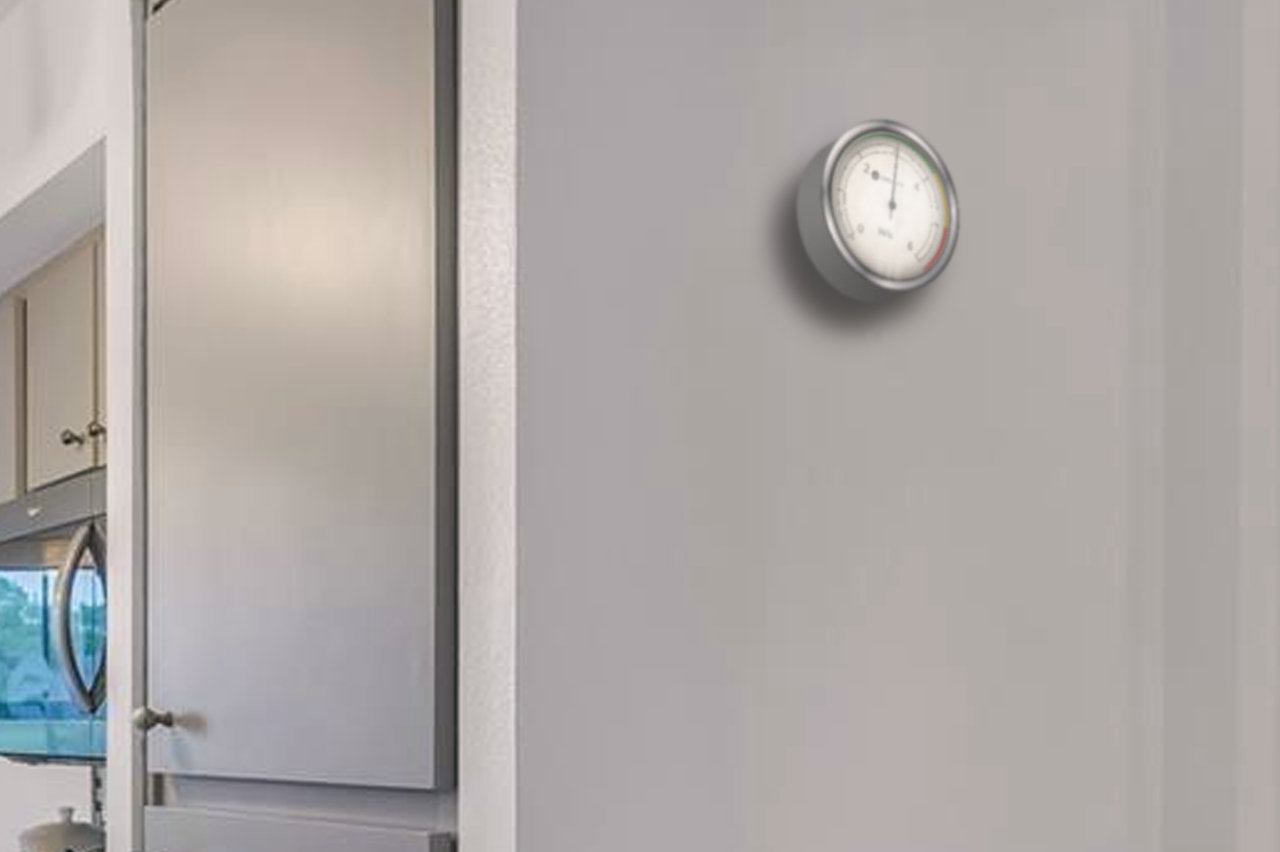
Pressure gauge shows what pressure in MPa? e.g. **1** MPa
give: **3** MPa
